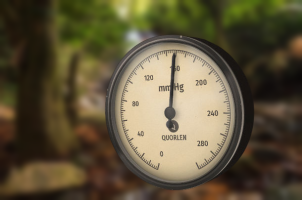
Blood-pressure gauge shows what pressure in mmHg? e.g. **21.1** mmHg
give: **160** mmHg
